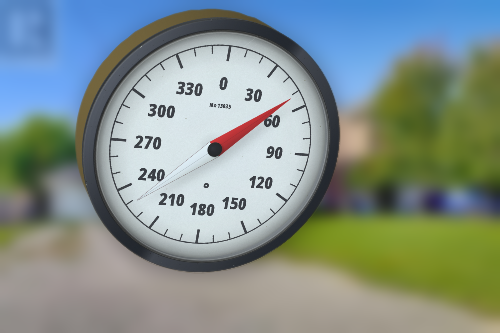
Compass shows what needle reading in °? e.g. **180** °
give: **50** °
